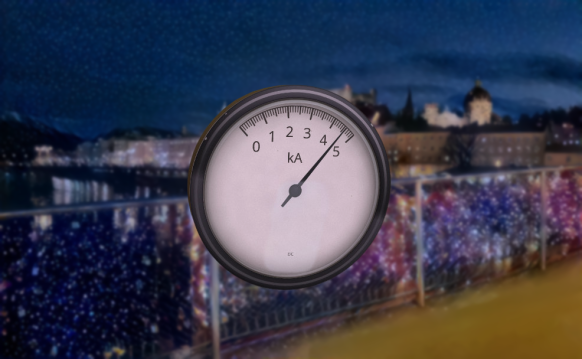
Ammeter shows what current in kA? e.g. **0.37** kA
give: **4.5** kA
